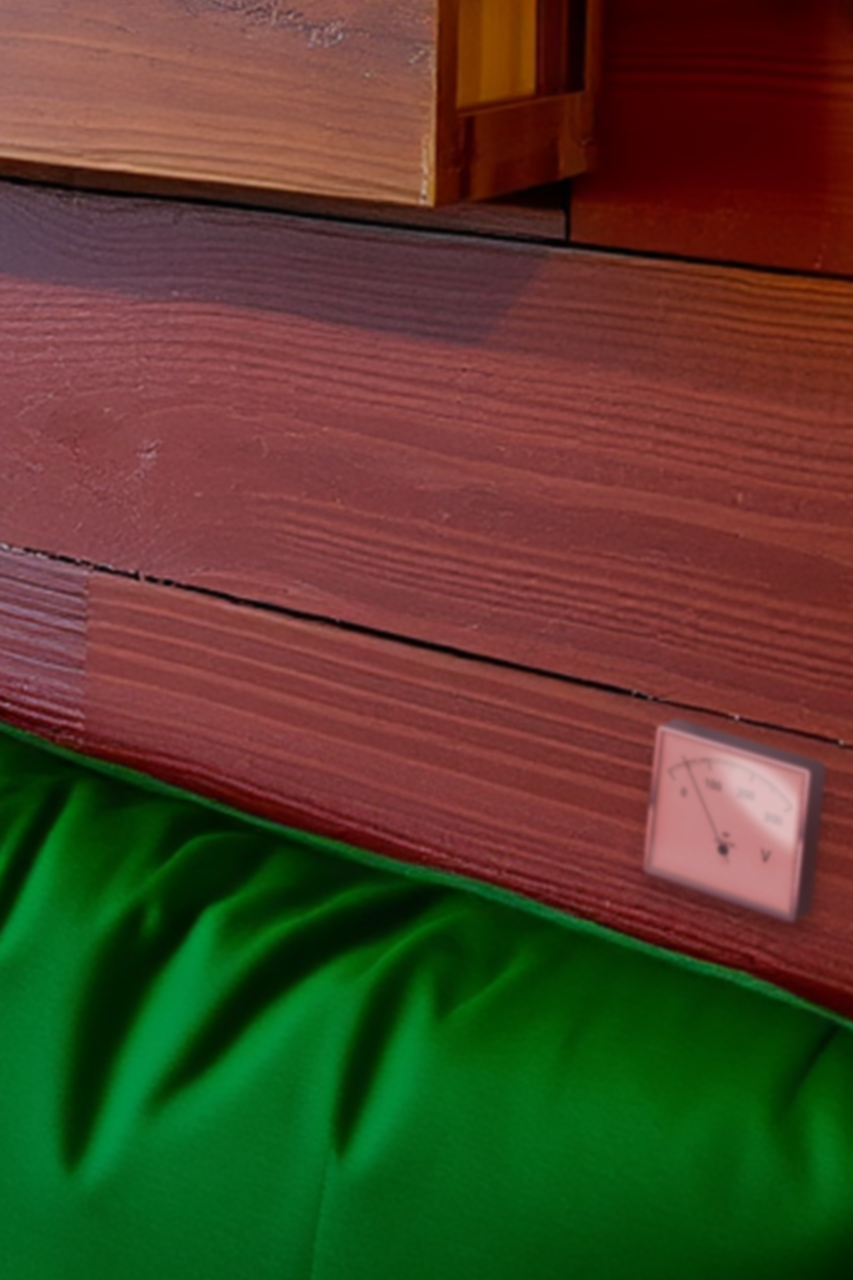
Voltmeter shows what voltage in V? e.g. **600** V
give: **50** V
